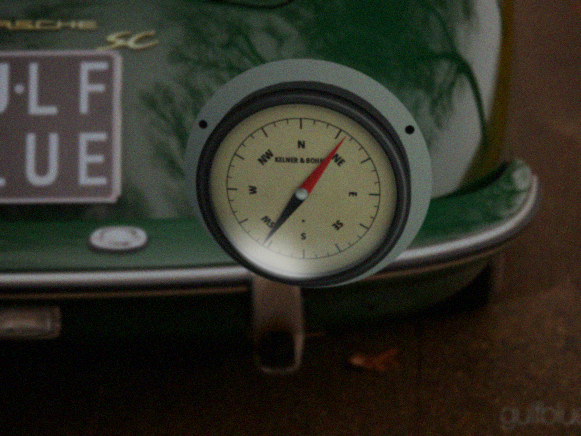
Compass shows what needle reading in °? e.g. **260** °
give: **35** °
